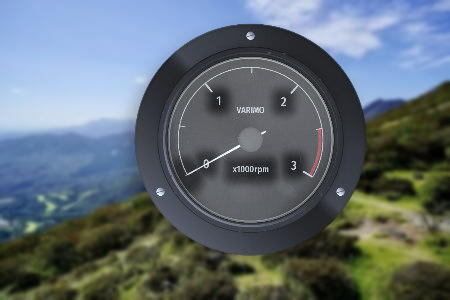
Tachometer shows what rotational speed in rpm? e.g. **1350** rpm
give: **0** rpm
